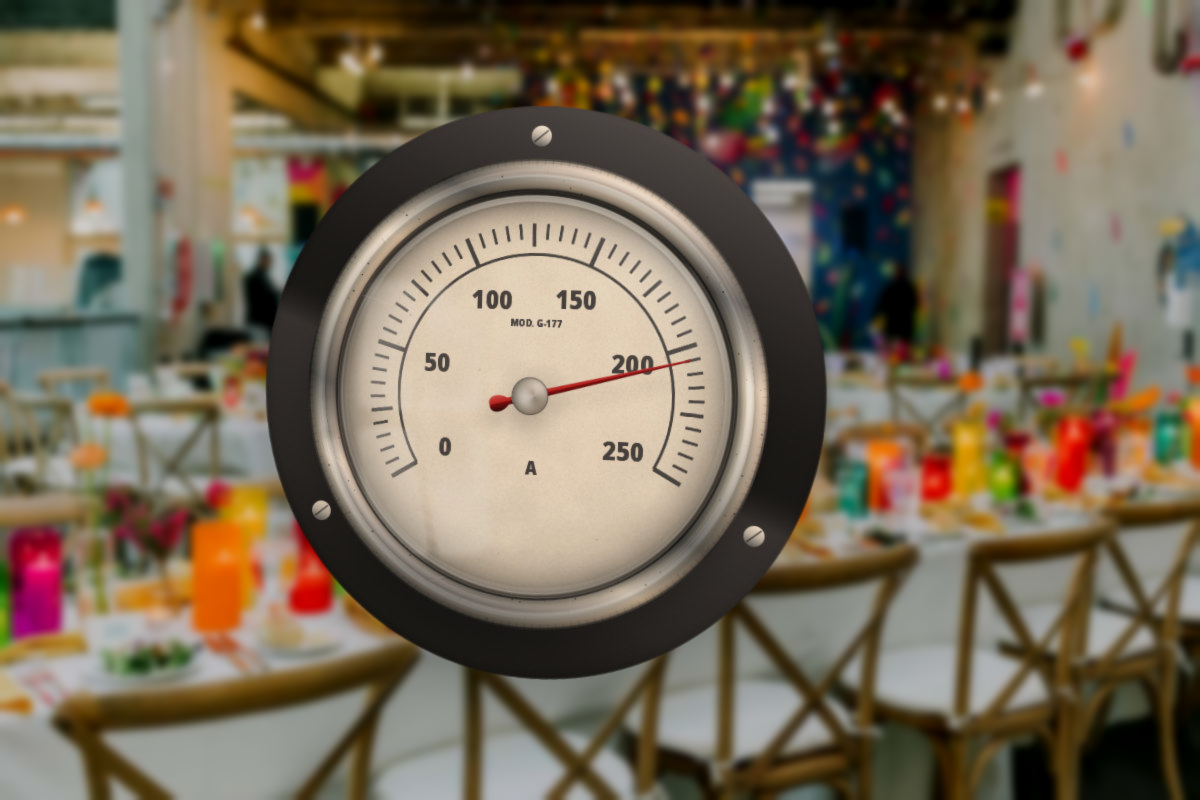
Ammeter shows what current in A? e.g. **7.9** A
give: **205** A
